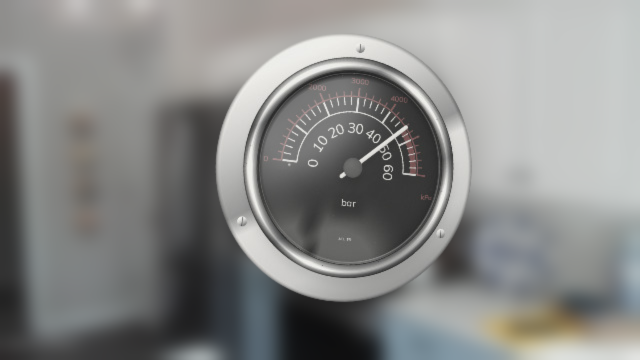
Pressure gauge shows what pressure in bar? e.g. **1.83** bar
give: **46** bar
